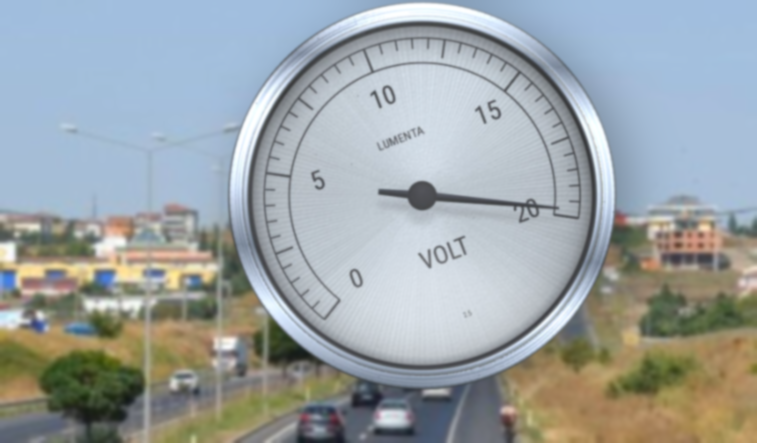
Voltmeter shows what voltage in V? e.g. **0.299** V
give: **19.75** V
